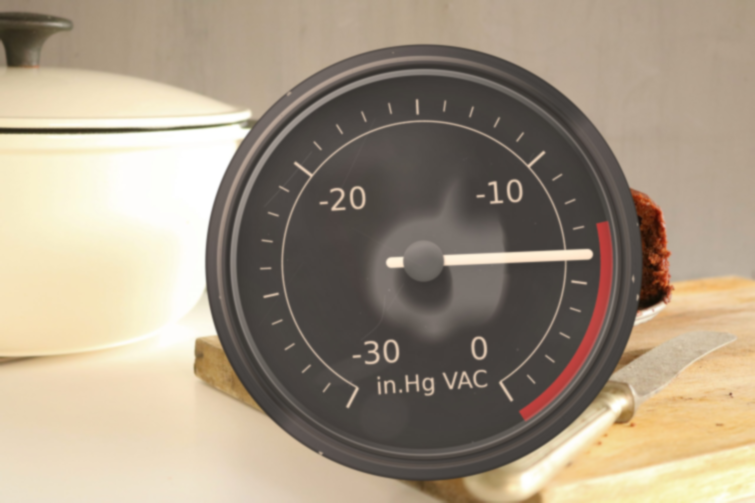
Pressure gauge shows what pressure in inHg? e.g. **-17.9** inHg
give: **-6** inHg
